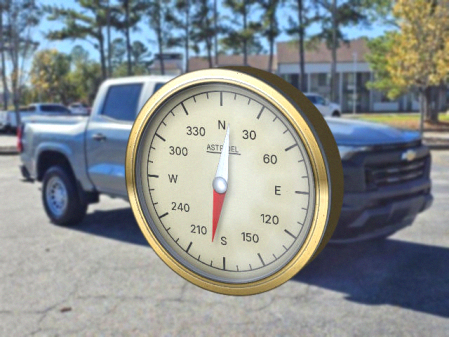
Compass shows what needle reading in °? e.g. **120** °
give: **190** °
